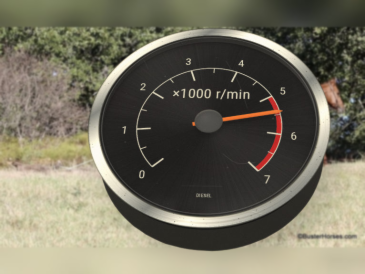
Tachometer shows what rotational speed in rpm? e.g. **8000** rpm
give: **5500** rpm
